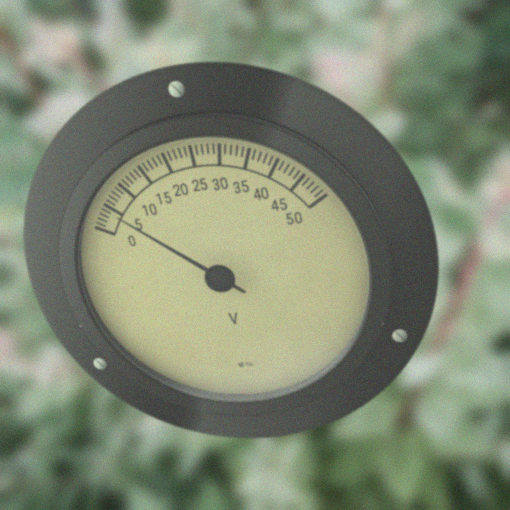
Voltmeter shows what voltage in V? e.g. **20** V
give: **5** V
